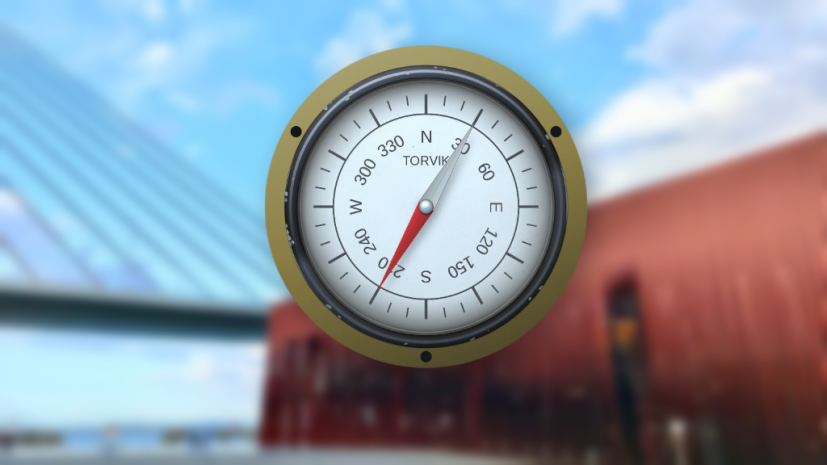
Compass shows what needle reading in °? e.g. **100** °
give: **210** °
